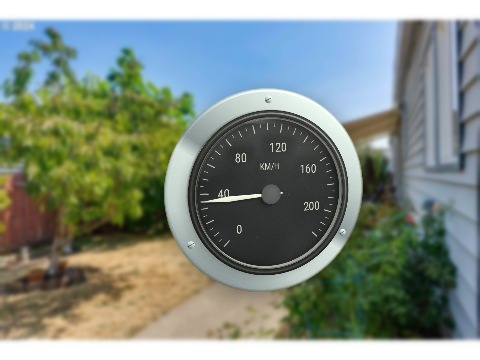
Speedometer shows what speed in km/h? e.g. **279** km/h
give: **35** km/h
